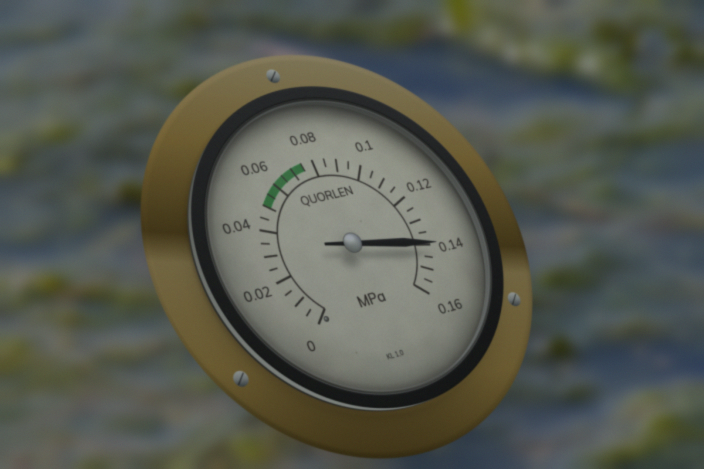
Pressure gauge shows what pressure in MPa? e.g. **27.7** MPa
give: **0.14** MPa
